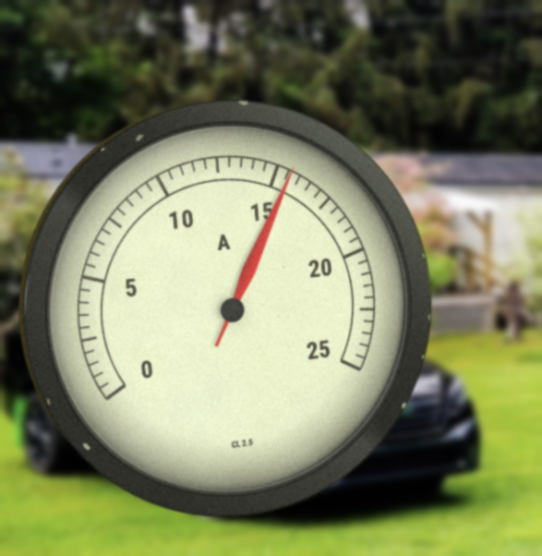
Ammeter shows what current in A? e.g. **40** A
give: **15.5** A
